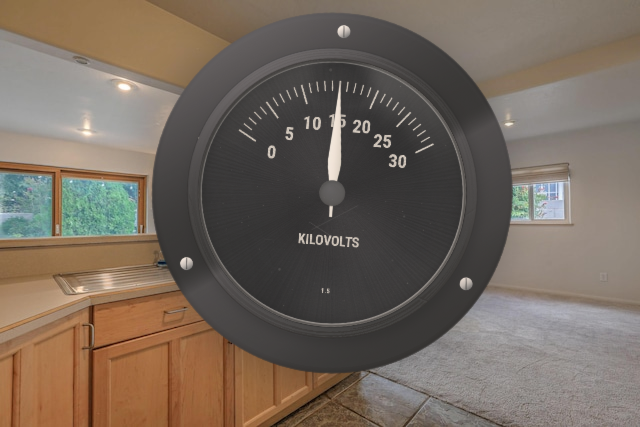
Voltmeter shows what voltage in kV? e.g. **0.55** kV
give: **15** kV
